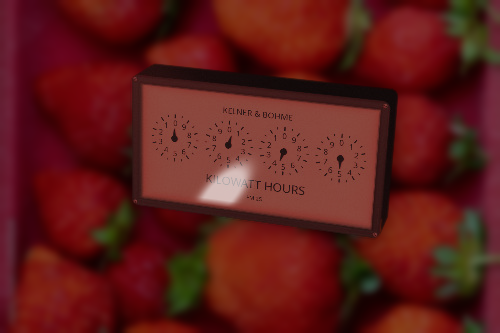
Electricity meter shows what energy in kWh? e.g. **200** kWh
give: **45** kWh
